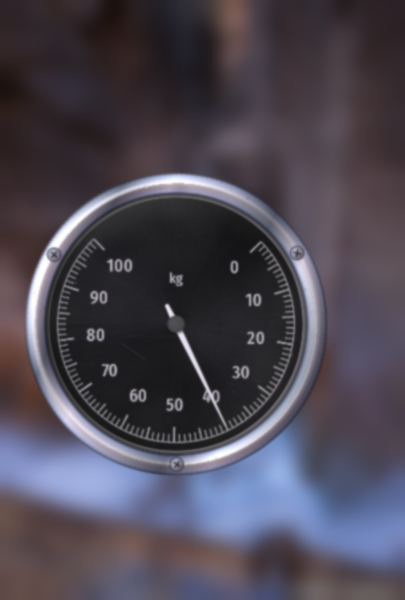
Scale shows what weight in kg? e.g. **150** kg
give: **40** kg
